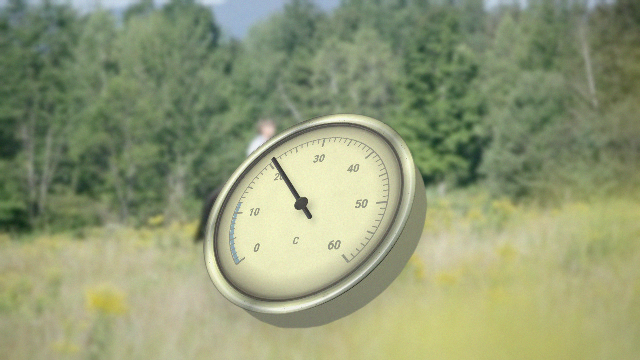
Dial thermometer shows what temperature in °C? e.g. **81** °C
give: **21** °C
